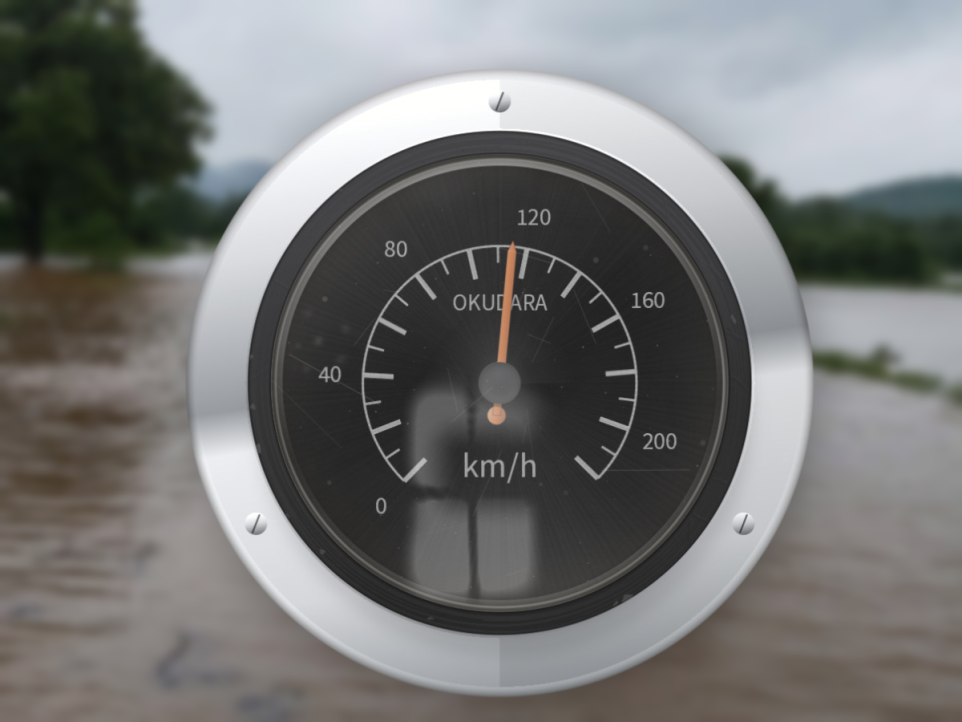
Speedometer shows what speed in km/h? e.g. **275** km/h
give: **115** km/h
